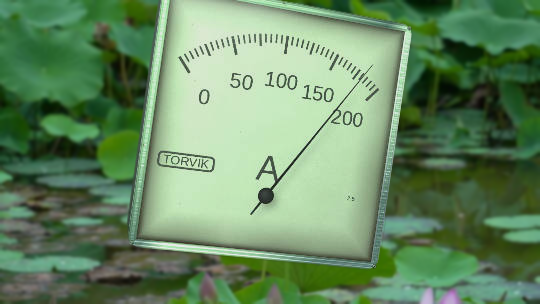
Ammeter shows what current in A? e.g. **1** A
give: **180** A
